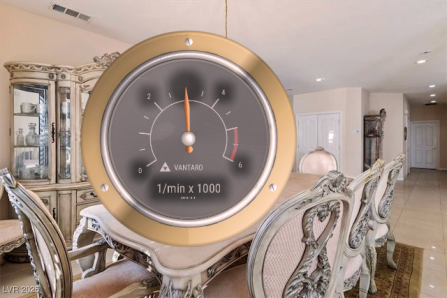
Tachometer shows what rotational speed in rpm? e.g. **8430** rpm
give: **3000** rpm
